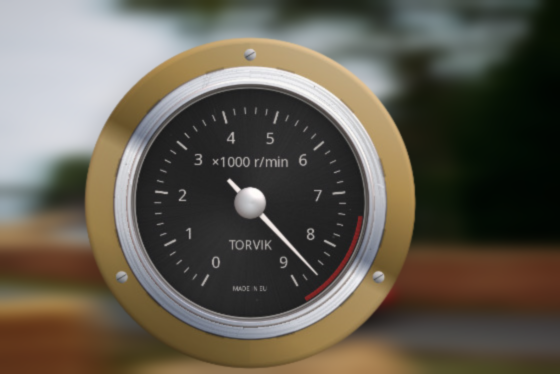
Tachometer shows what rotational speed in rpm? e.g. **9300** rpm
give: **8600** rpm
